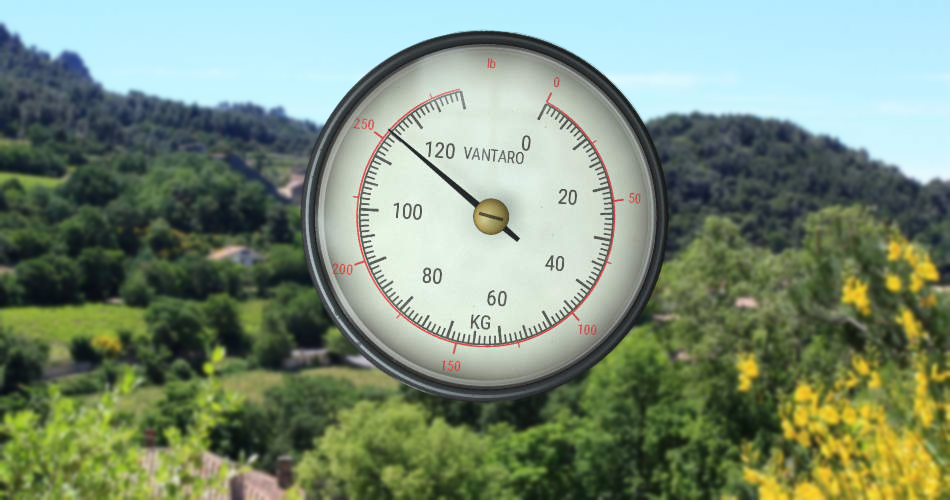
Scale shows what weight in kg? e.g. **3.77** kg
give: **115** kg
